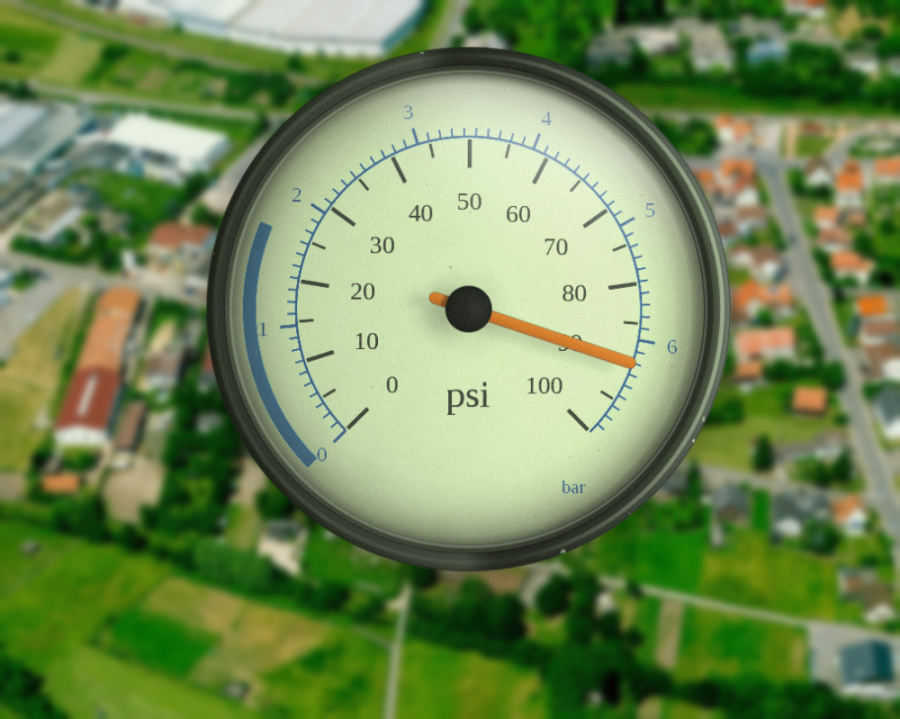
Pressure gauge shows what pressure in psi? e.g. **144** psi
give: **90** psi
